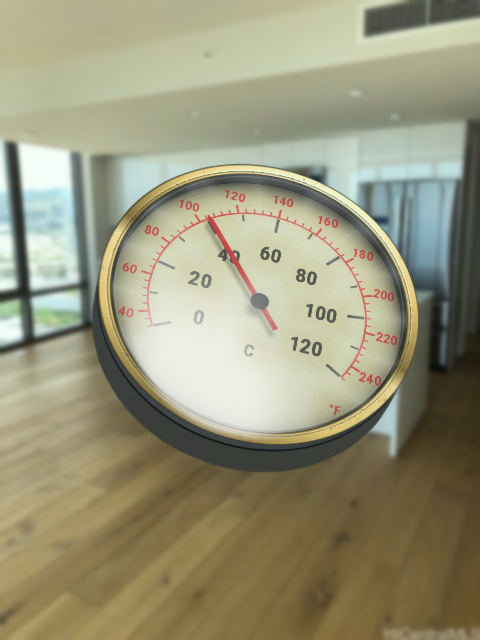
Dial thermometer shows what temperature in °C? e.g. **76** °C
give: **40** °C
